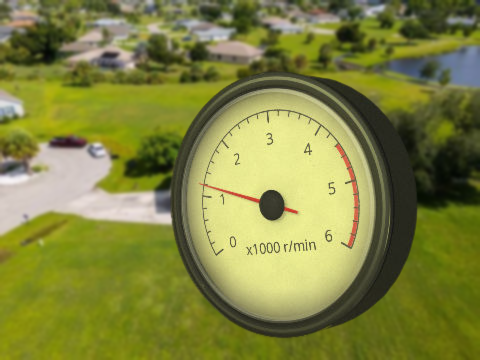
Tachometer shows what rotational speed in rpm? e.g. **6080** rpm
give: **1200** rpm
